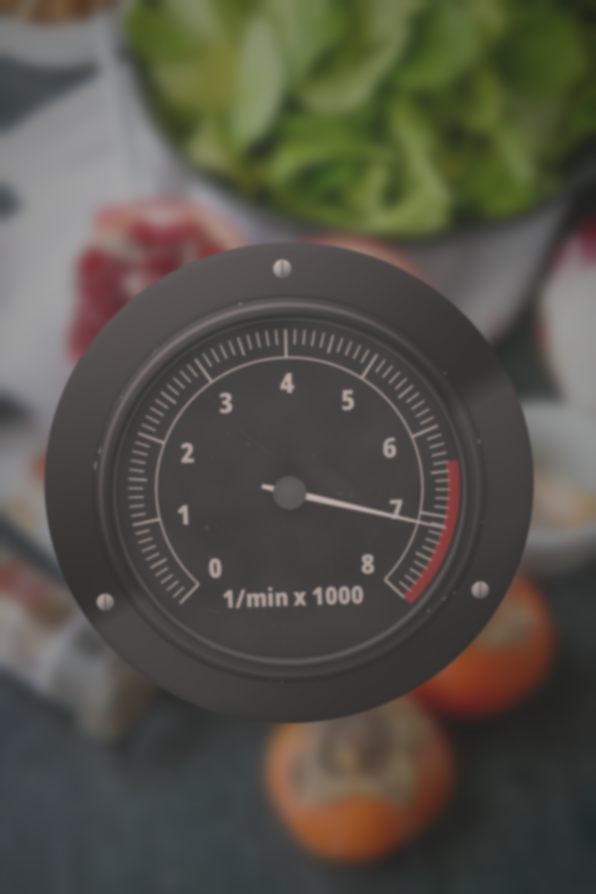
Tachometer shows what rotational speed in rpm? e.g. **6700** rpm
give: **7100** rpm
